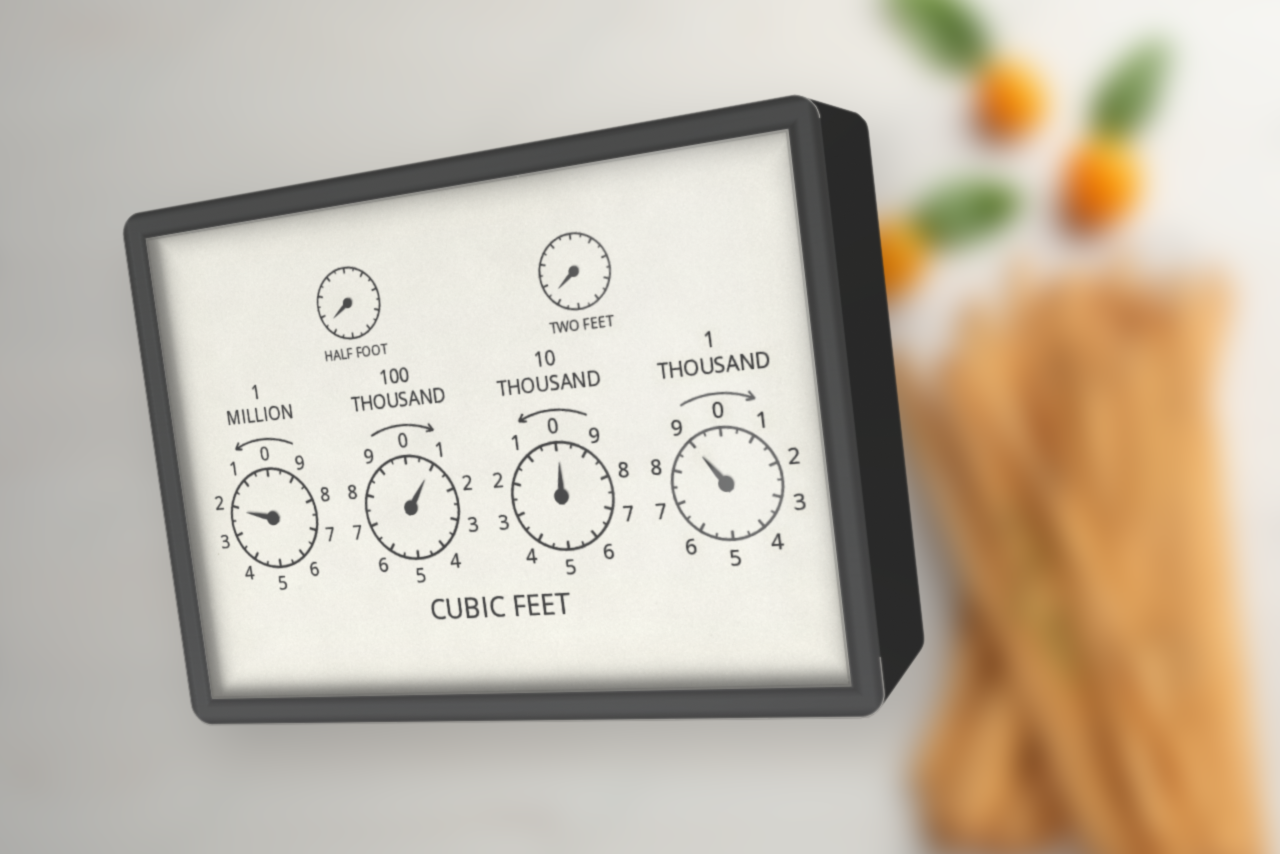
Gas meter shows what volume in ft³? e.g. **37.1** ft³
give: **209900** ft³
